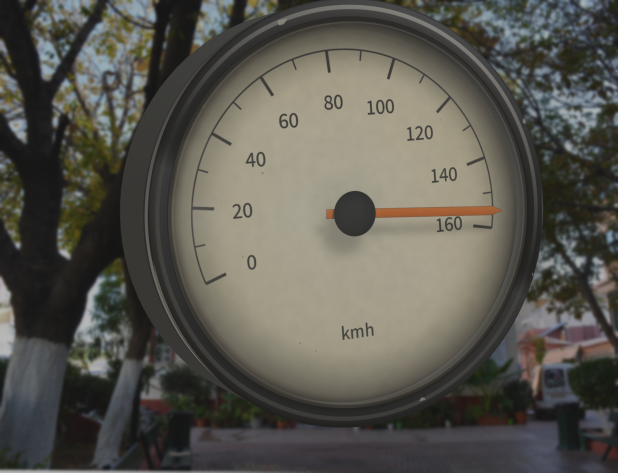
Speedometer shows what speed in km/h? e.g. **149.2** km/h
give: **155** km/h
